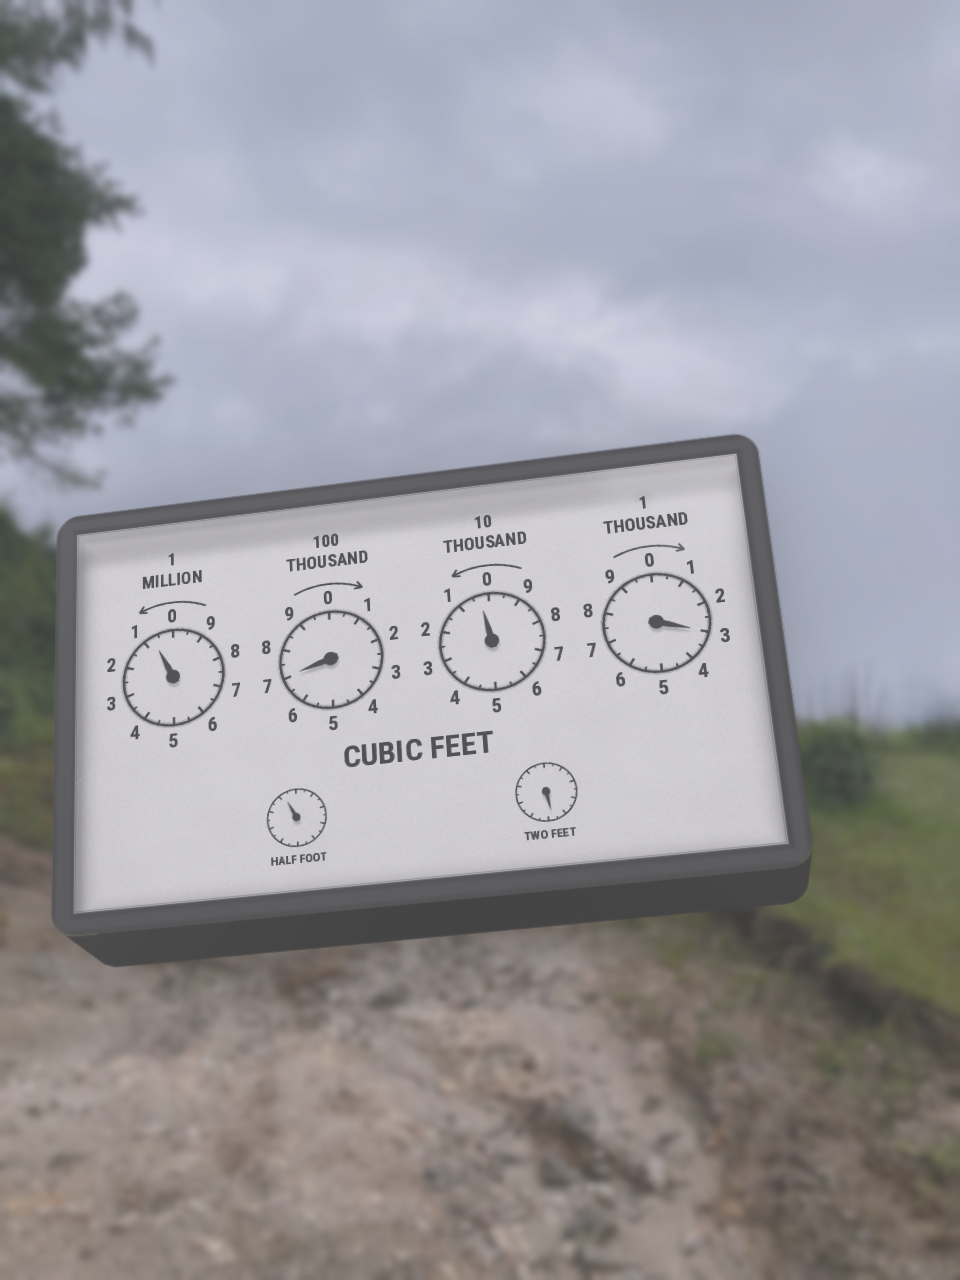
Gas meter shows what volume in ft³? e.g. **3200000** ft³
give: **70300** ft³
